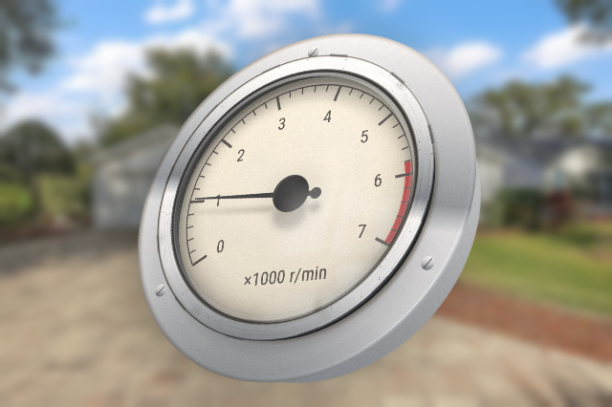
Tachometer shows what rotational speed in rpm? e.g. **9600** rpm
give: **1000** rpm
